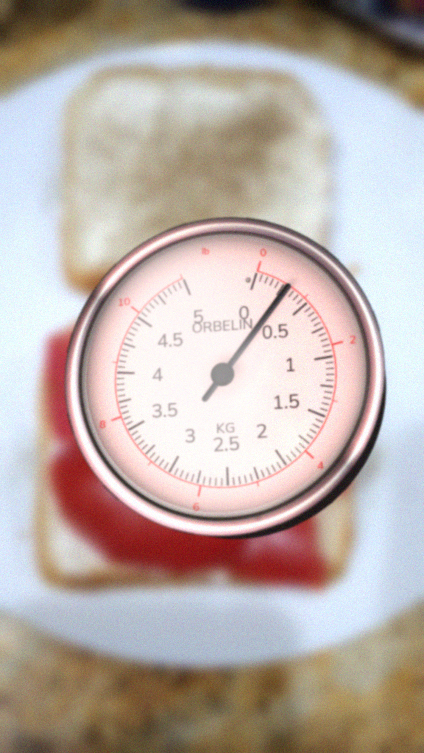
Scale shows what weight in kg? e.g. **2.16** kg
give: **0.3** kg
